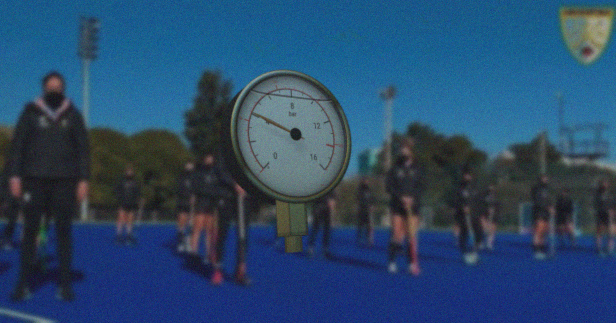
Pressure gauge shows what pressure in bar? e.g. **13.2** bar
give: **4** bar
